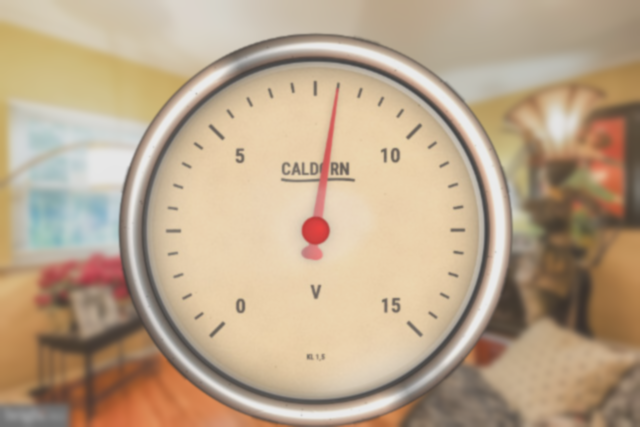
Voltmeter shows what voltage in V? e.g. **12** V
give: **8** V
